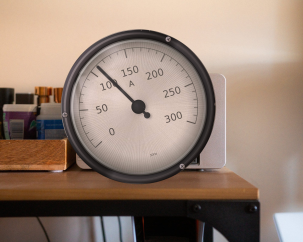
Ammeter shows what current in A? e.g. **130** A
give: **110** A
